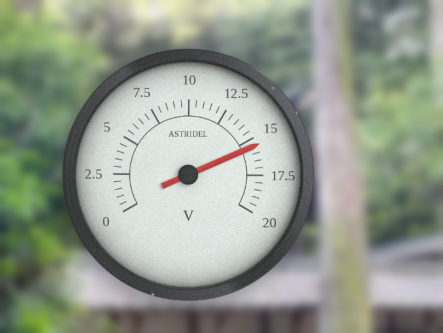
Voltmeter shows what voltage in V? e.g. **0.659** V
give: **15.5** V
